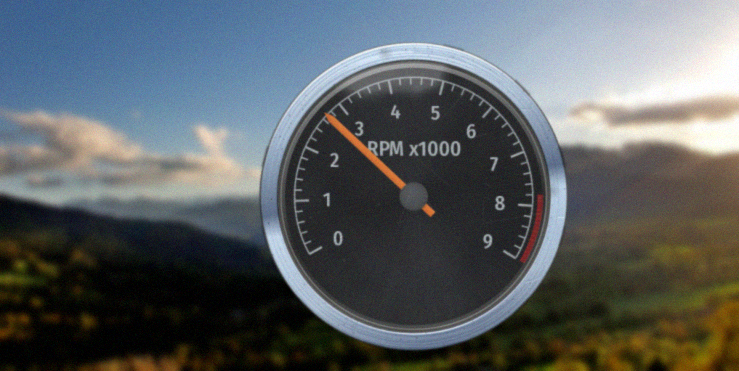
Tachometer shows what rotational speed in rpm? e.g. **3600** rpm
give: **2700** rpm
